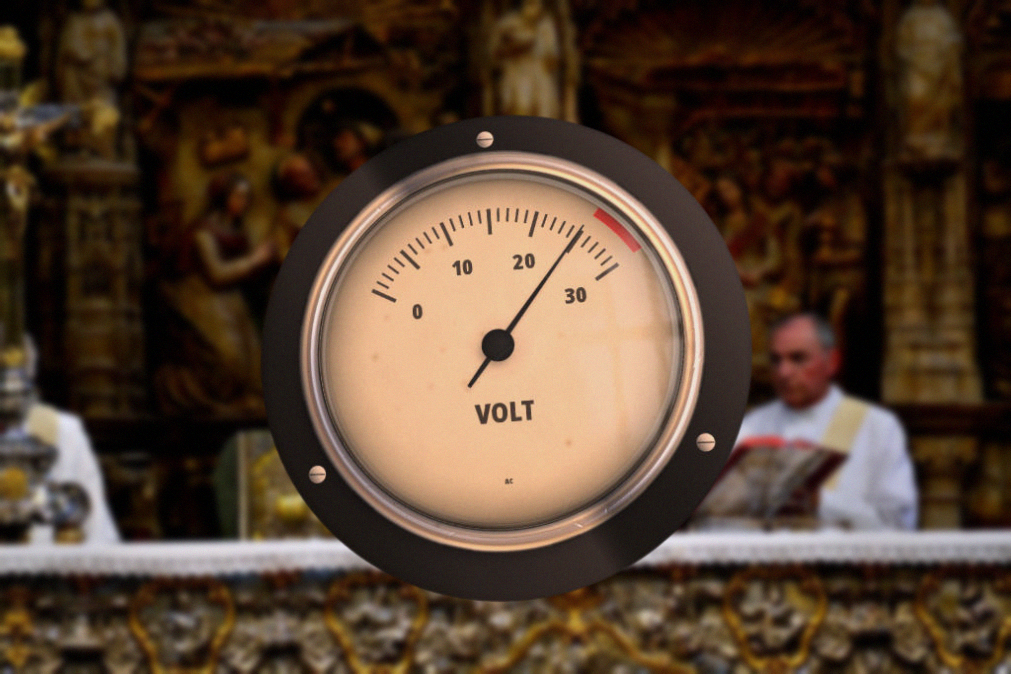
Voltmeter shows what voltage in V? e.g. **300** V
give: **25** V
